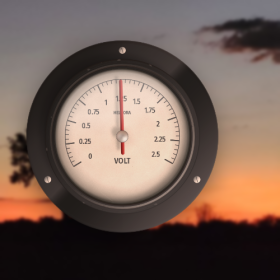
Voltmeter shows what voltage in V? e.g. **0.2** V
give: **1.25** V
